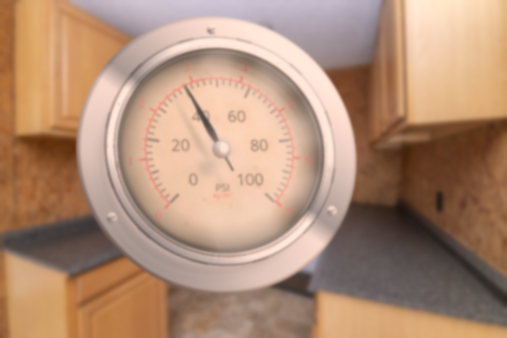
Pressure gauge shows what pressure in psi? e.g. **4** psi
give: **40** psi
